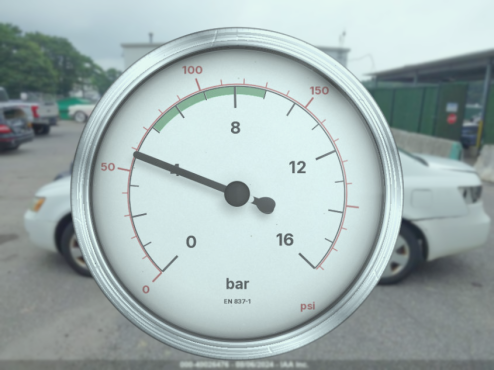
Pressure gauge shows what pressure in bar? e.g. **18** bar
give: **4** bar
